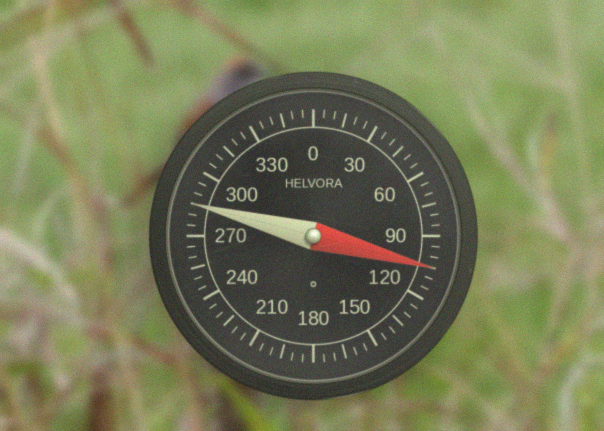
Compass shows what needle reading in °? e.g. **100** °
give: **105** °
